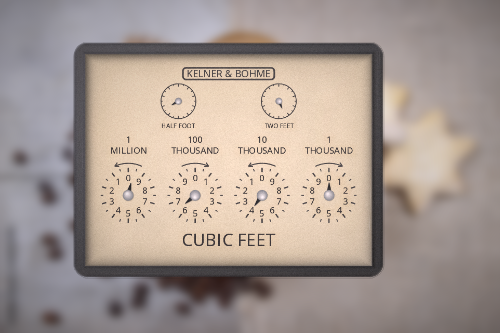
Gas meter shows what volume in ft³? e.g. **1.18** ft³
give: **964000** ft³
